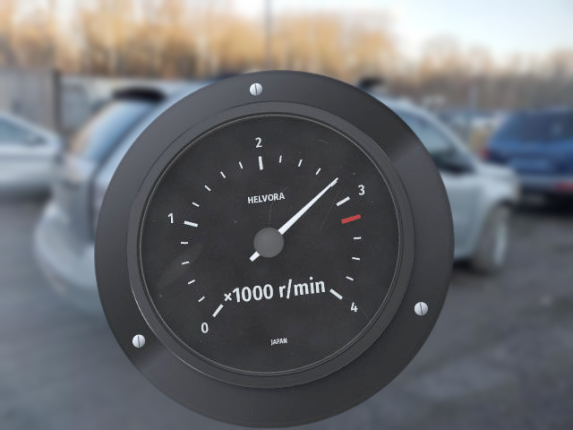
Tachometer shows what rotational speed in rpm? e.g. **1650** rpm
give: **2800** rpm
